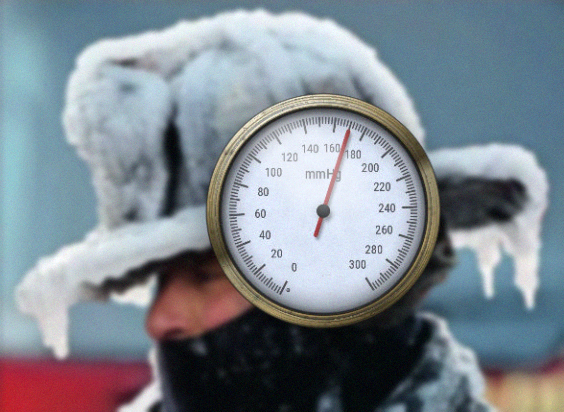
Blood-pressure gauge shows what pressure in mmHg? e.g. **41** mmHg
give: **170** mmHg
